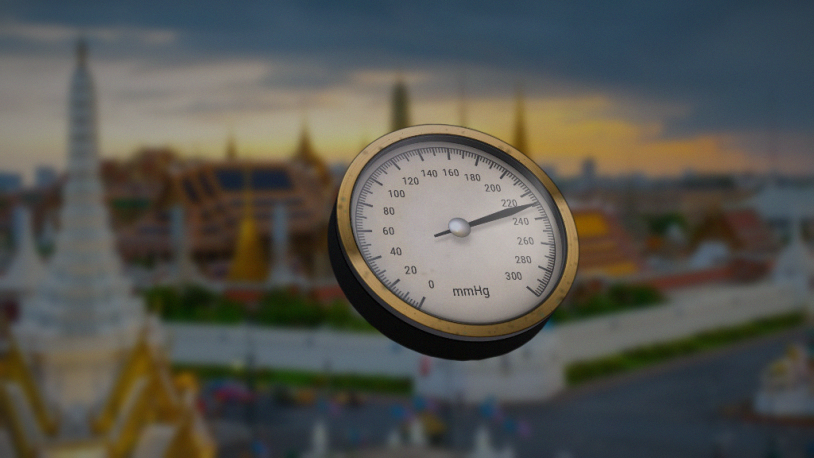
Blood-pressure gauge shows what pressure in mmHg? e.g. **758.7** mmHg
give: **230** mmHg
